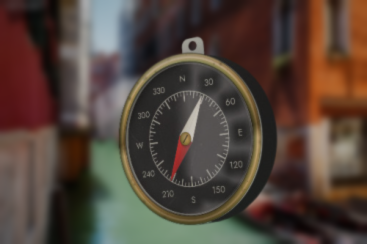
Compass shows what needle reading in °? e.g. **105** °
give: **210** °
